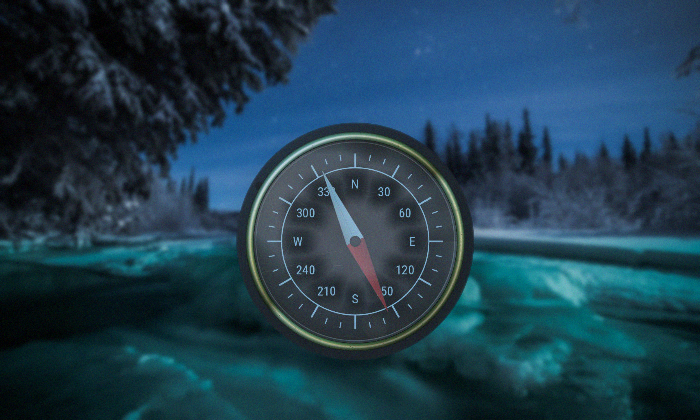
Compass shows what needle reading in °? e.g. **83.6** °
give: **155** °
